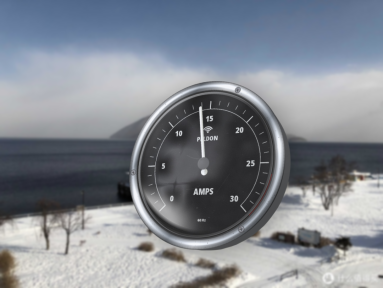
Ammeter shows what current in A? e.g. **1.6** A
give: **14** A
